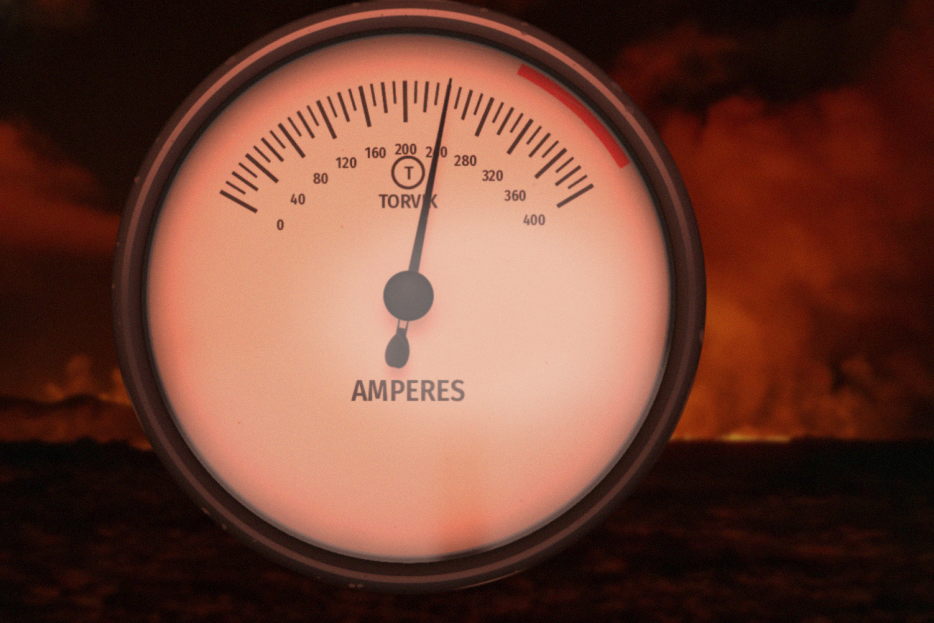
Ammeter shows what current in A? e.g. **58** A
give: **240** A
